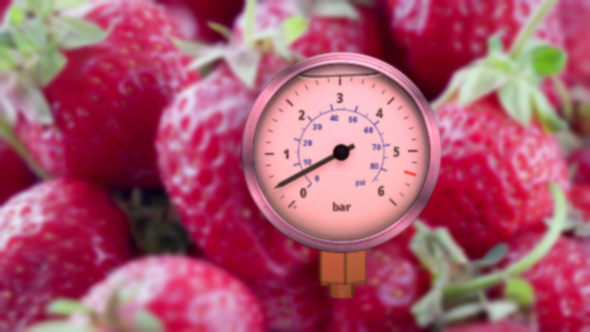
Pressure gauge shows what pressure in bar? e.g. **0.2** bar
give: **0.4** bar
